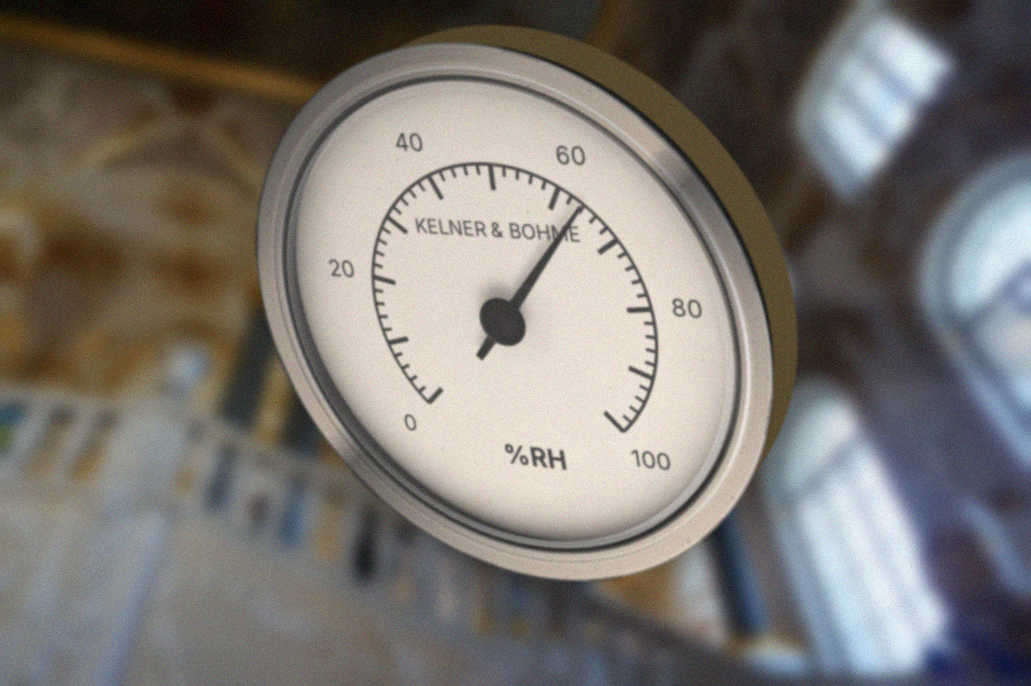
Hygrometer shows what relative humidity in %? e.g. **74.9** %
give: **64** %
